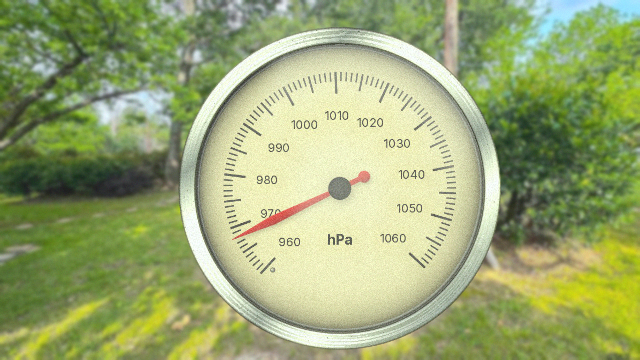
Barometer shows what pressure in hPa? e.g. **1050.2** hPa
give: **968** hPa
